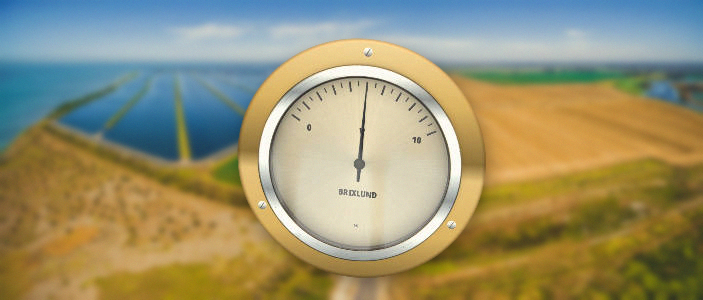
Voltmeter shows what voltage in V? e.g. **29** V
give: **5** V
